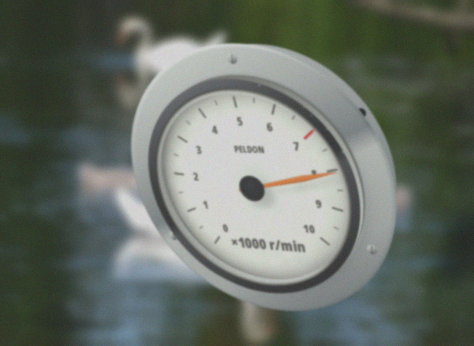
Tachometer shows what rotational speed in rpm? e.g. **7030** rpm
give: **8000** rpm
